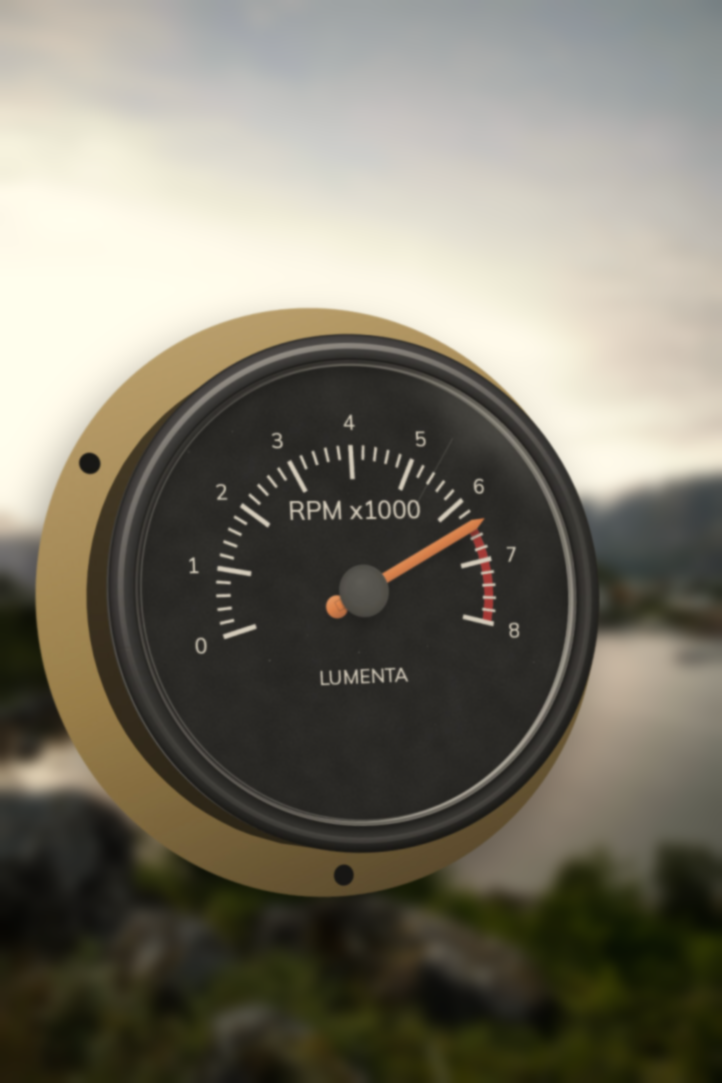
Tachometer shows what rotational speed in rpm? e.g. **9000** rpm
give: **6400** rpm
